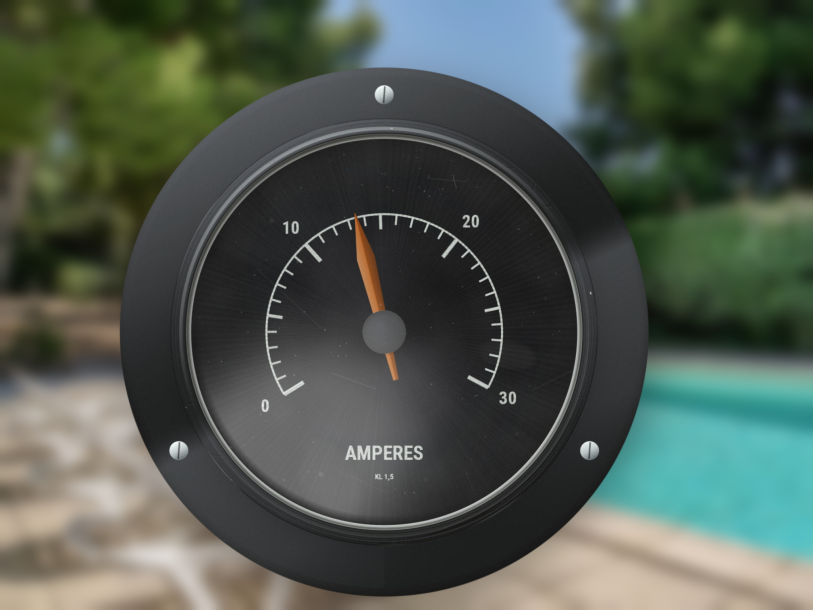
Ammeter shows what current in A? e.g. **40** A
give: **13.5** A
